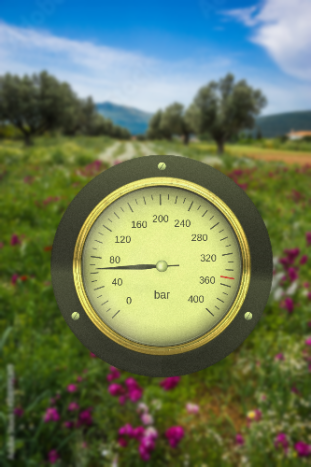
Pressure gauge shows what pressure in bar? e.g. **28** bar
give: **65** bar
